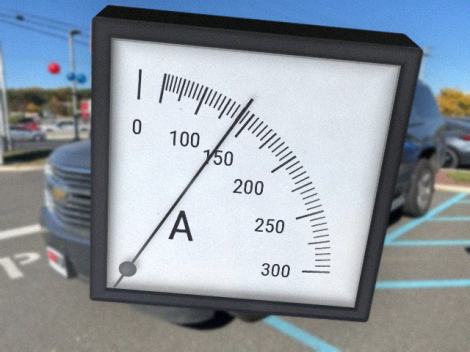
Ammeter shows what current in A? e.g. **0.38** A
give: **140** A
